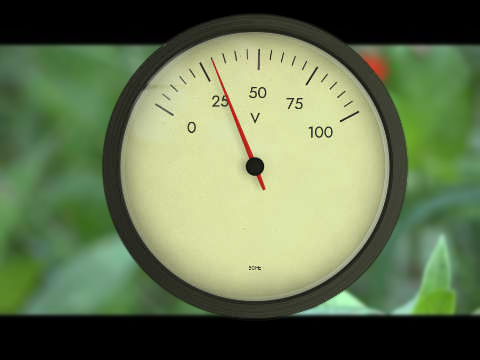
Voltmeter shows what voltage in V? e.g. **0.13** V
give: **30** V
